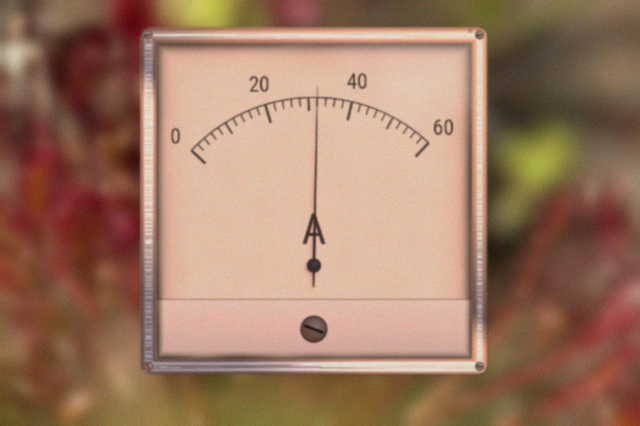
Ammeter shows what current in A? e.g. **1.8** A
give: **32** A
